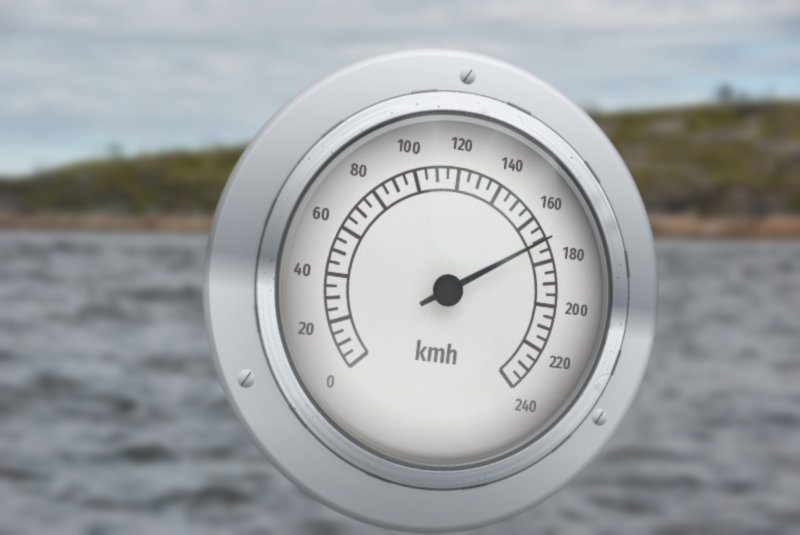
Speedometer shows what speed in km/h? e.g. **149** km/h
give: **170** km/h
